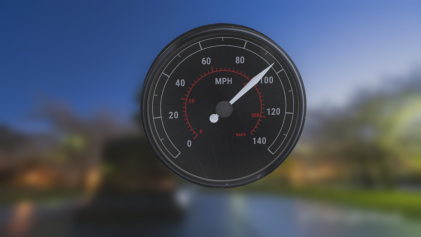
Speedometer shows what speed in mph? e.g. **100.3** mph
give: **95** mph
